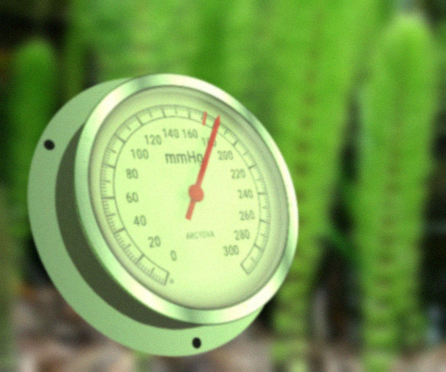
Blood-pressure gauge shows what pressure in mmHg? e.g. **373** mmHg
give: **180** mmHg
